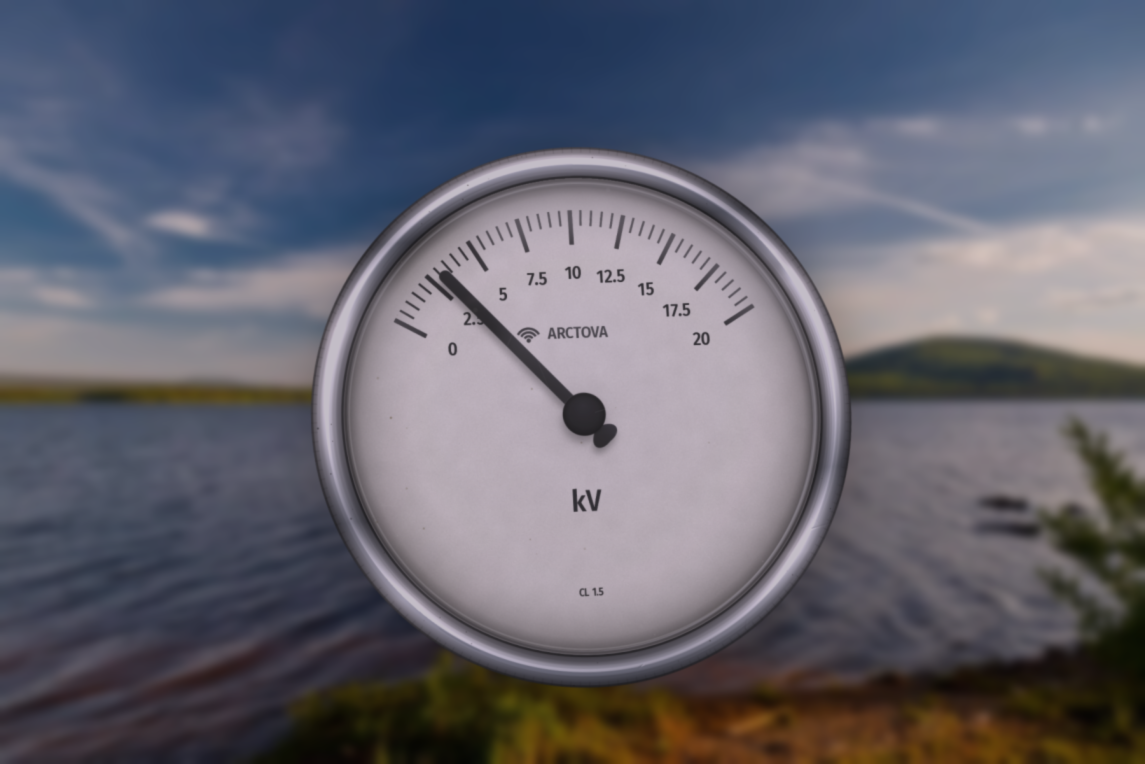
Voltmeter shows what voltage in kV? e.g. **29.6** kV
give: **3** kV
